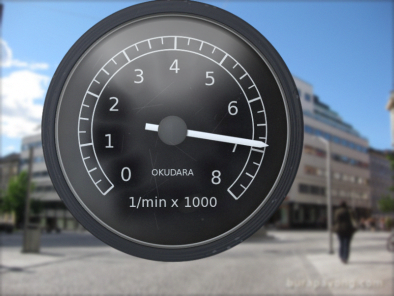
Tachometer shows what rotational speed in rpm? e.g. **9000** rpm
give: **6875** rpm
